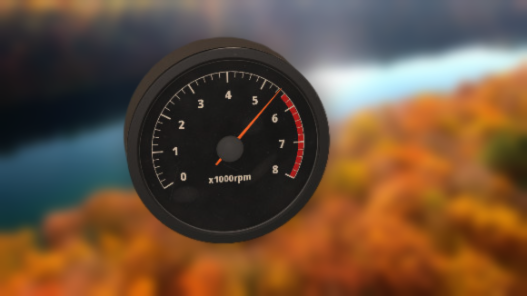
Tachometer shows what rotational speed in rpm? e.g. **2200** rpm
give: **5400** rpm
